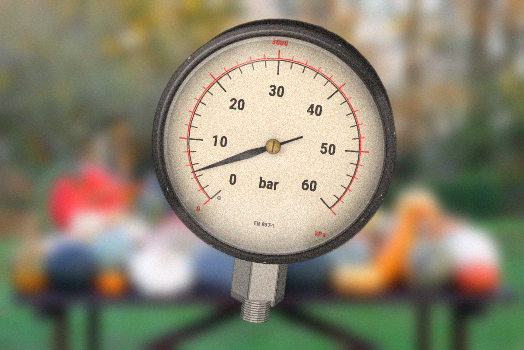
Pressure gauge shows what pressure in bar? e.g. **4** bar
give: **5** bar
